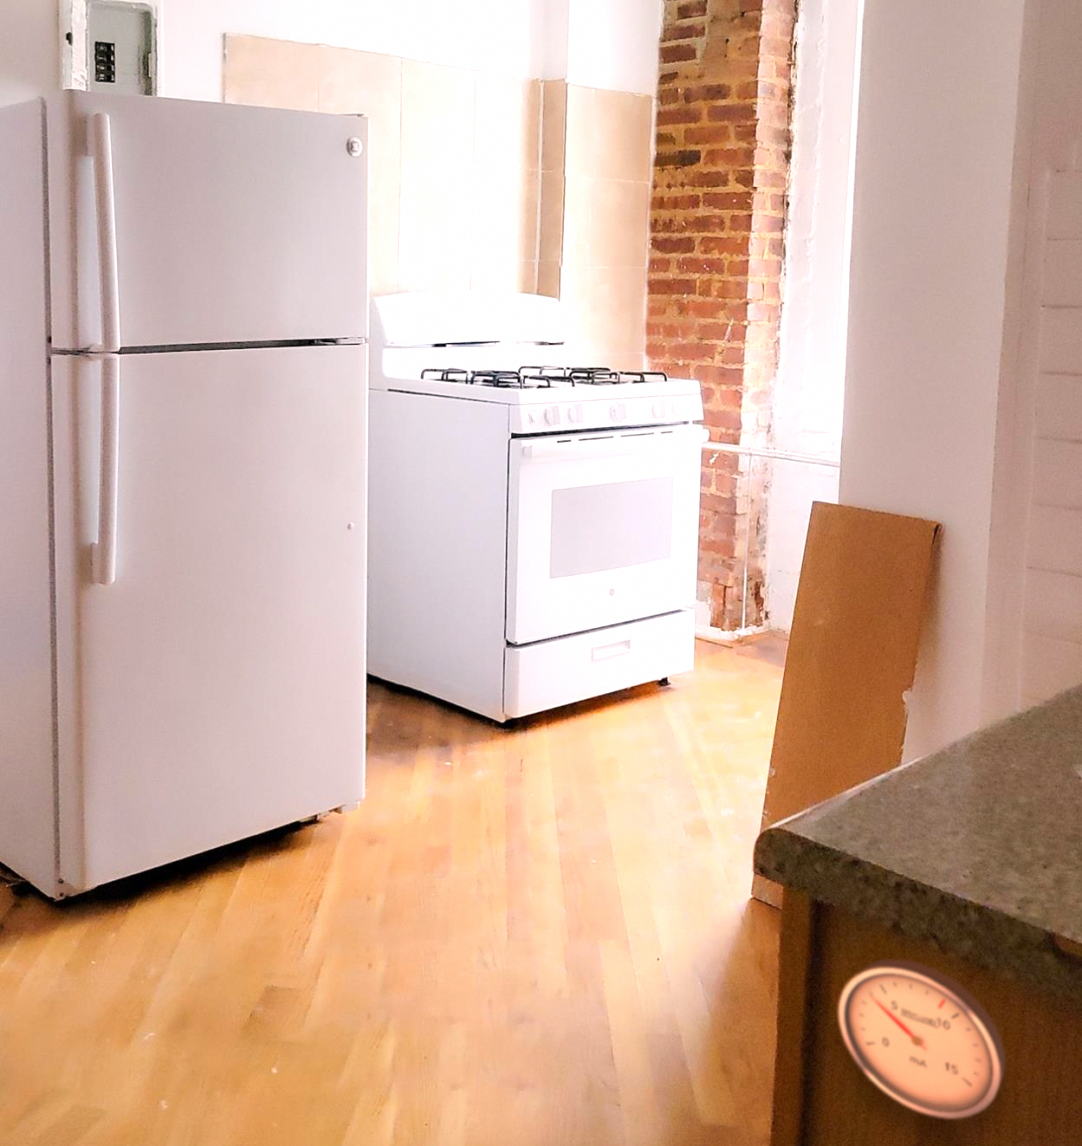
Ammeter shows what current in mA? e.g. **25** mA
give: **4** mA
